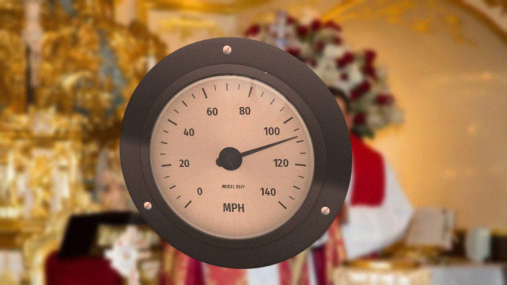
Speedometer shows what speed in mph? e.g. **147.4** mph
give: **107.5** mph
